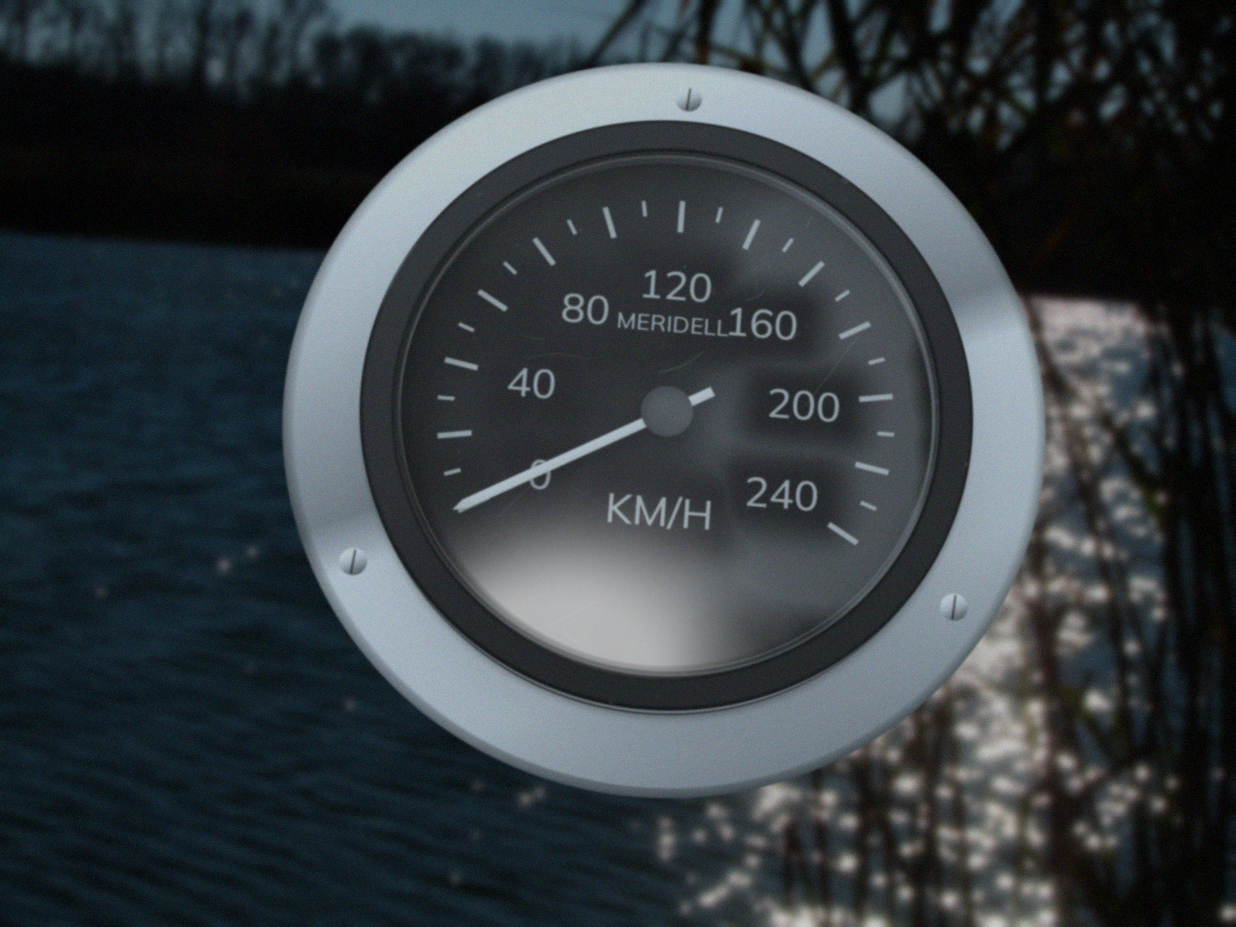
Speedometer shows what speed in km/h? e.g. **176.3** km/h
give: **0** km/h
